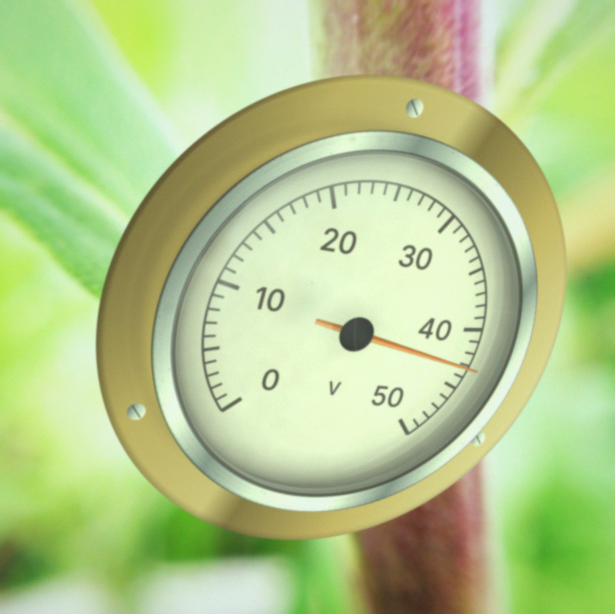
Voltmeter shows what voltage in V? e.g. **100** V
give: **43** V
